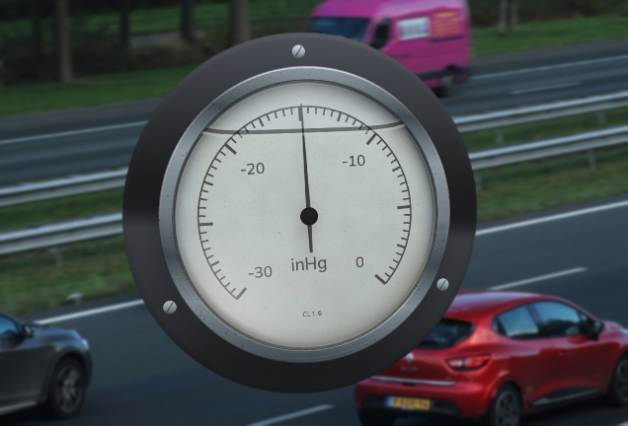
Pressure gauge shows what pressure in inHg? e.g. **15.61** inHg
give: **-15** inHg
